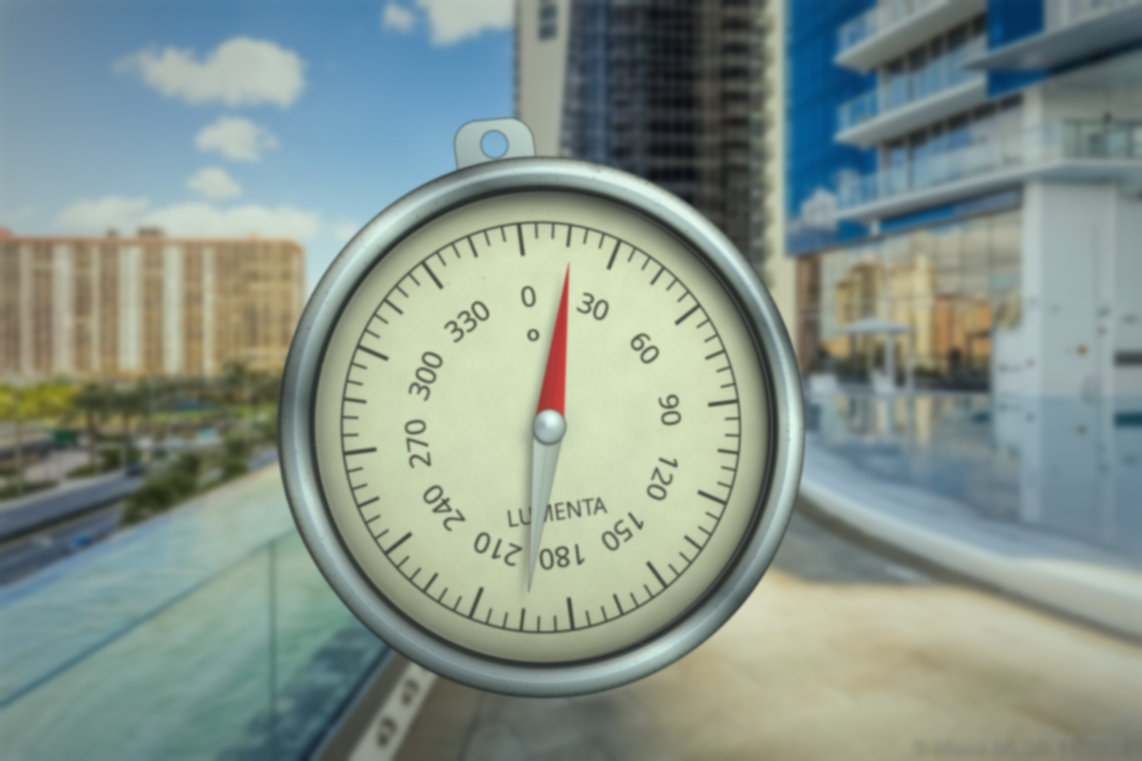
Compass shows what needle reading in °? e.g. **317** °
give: **15** °
